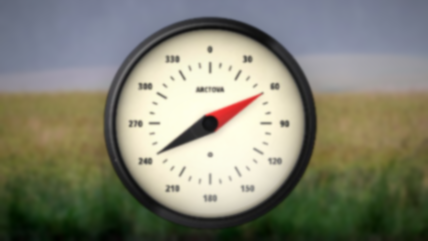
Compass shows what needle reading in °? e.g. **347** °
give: **60** °
